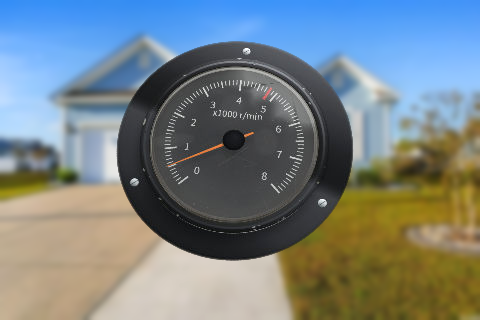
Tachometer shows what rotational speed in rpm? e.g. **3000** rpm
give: **500** rpm
